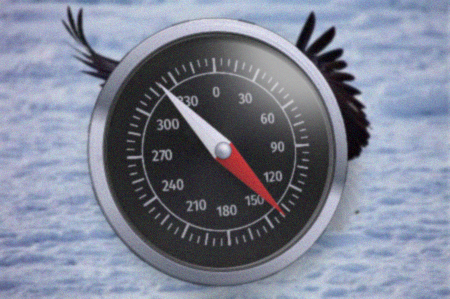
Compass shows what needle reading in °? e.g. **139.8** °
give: **140** °
